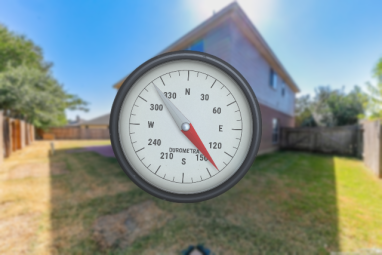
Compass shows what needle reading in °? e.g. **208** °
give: **140** °
